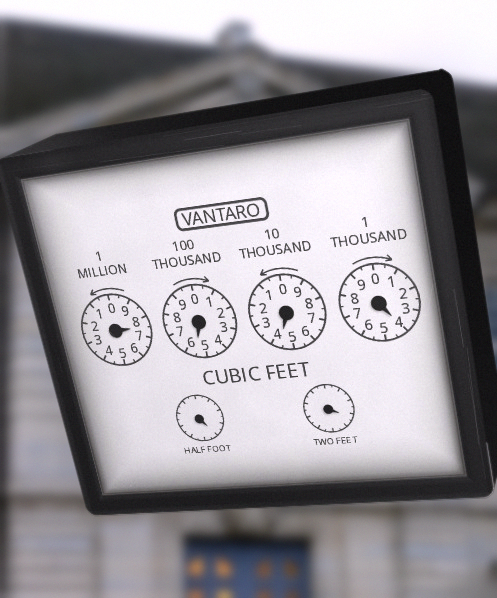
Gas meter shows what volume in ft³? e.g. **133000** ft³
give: **754400** ft³
